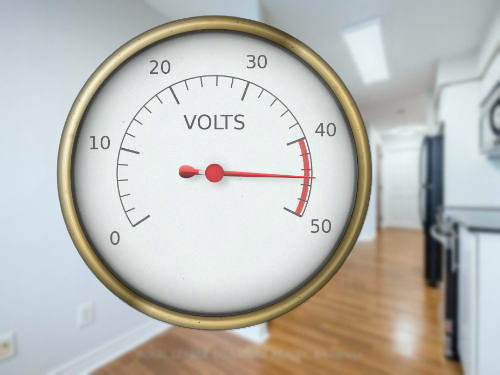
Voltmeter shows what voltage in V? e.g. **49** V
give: **45** V
